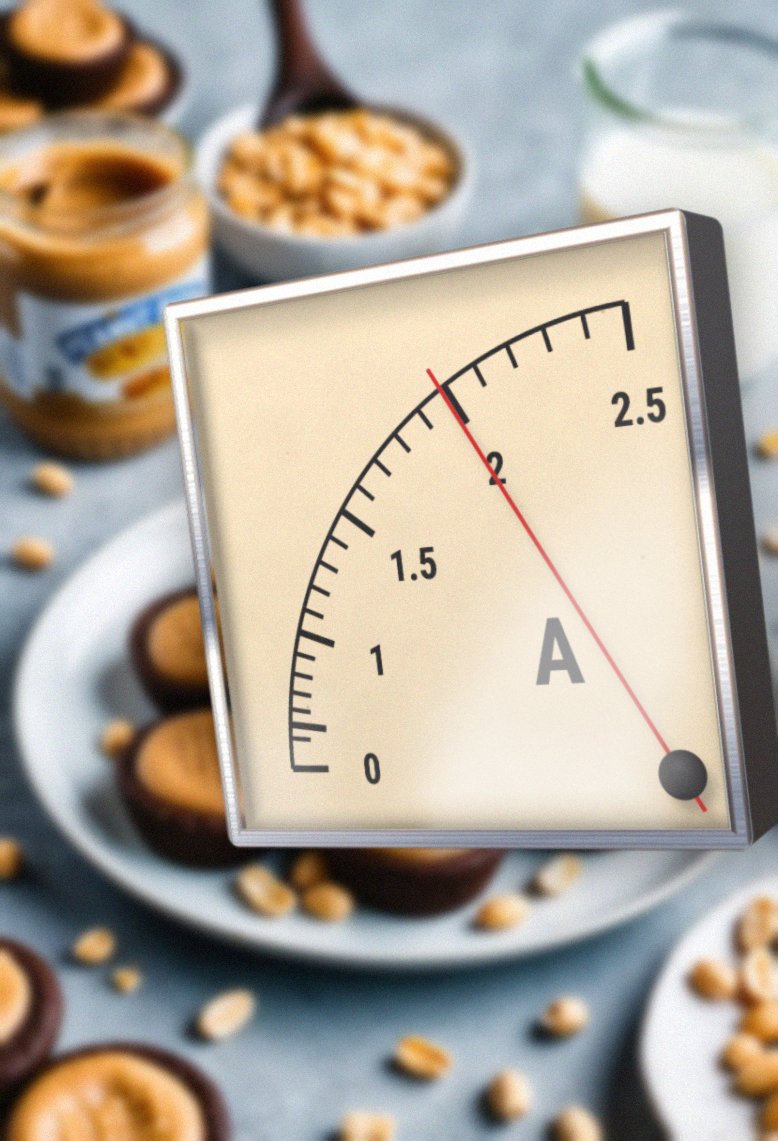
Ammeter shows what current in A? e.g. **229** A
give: **2** A
